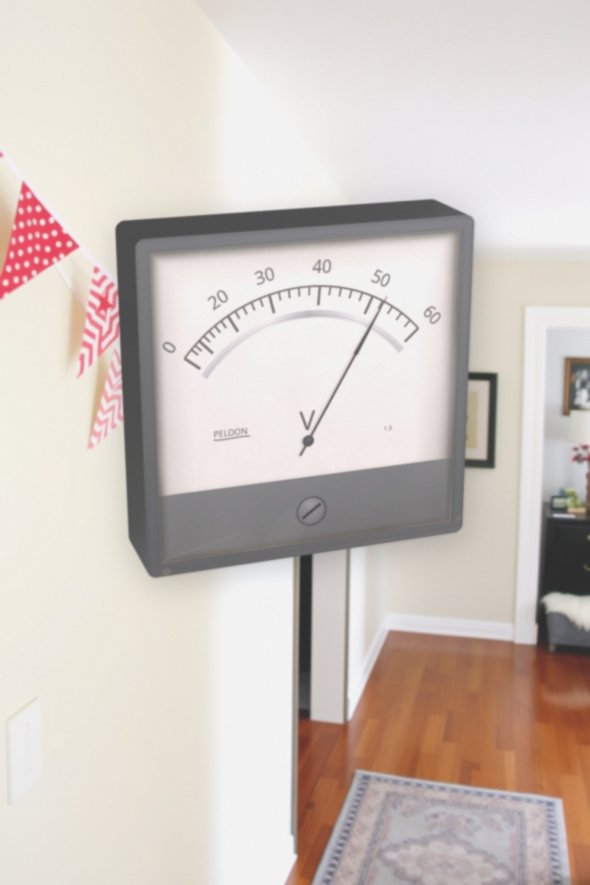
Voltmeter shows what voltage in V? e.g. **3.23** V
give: **52** V
